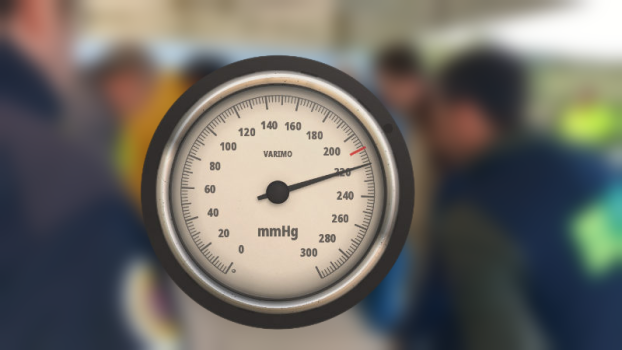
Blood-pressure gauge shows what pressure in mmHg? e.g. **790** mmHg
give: **220** mmHg
